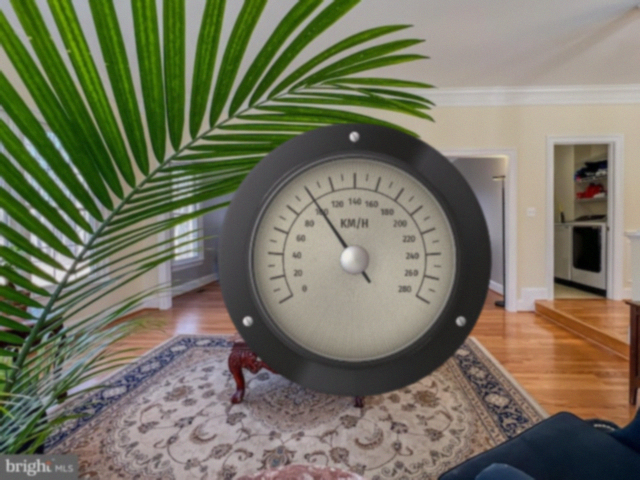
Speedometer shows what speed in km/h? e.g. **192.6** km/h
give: **100** km/h
